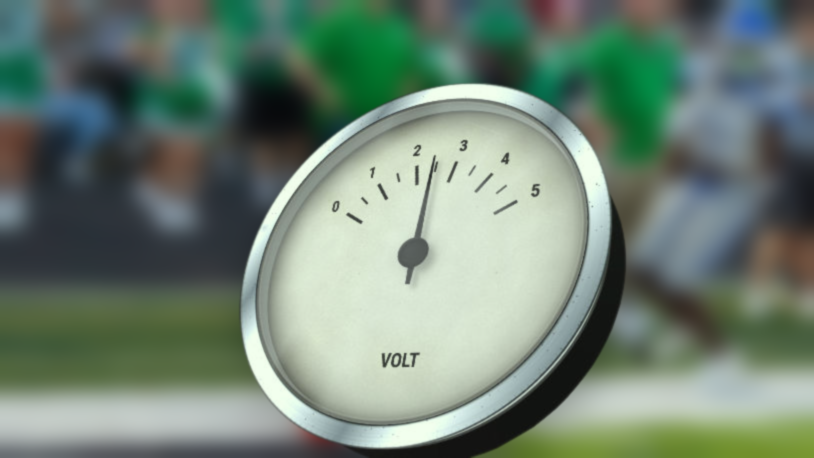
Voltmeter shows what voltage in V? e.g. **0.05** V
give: **2.5** V
